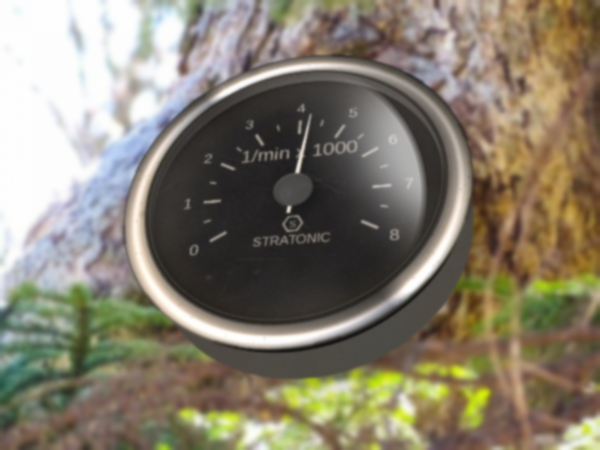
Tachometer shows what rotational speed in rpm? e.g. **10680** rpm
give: **4250** rpm
